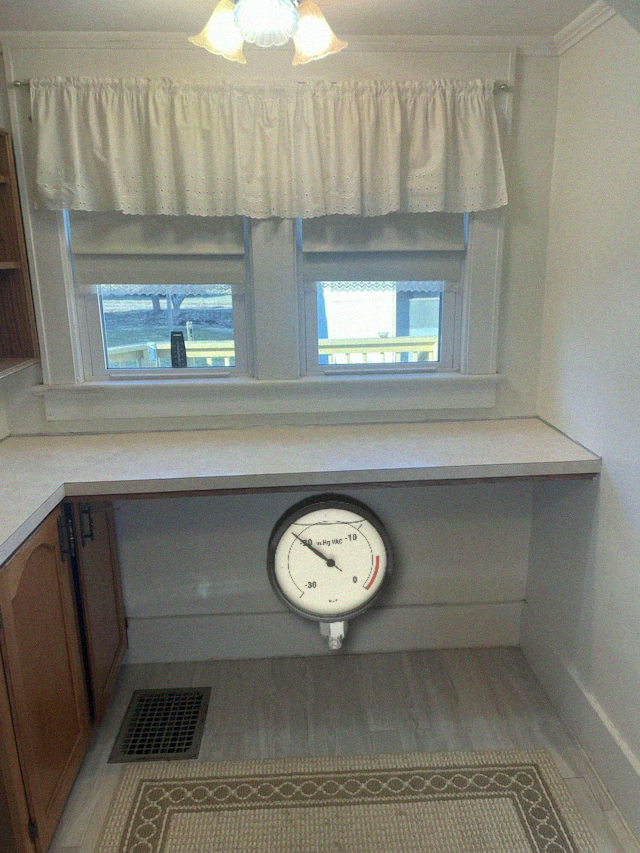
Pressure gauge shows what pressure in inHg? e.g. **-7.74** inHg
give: **-20** inHg
